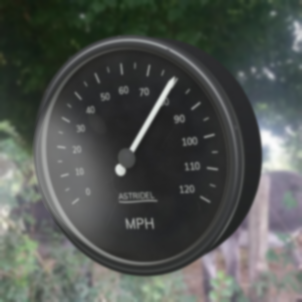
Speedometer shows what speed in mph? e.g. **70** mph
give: **80** mph
